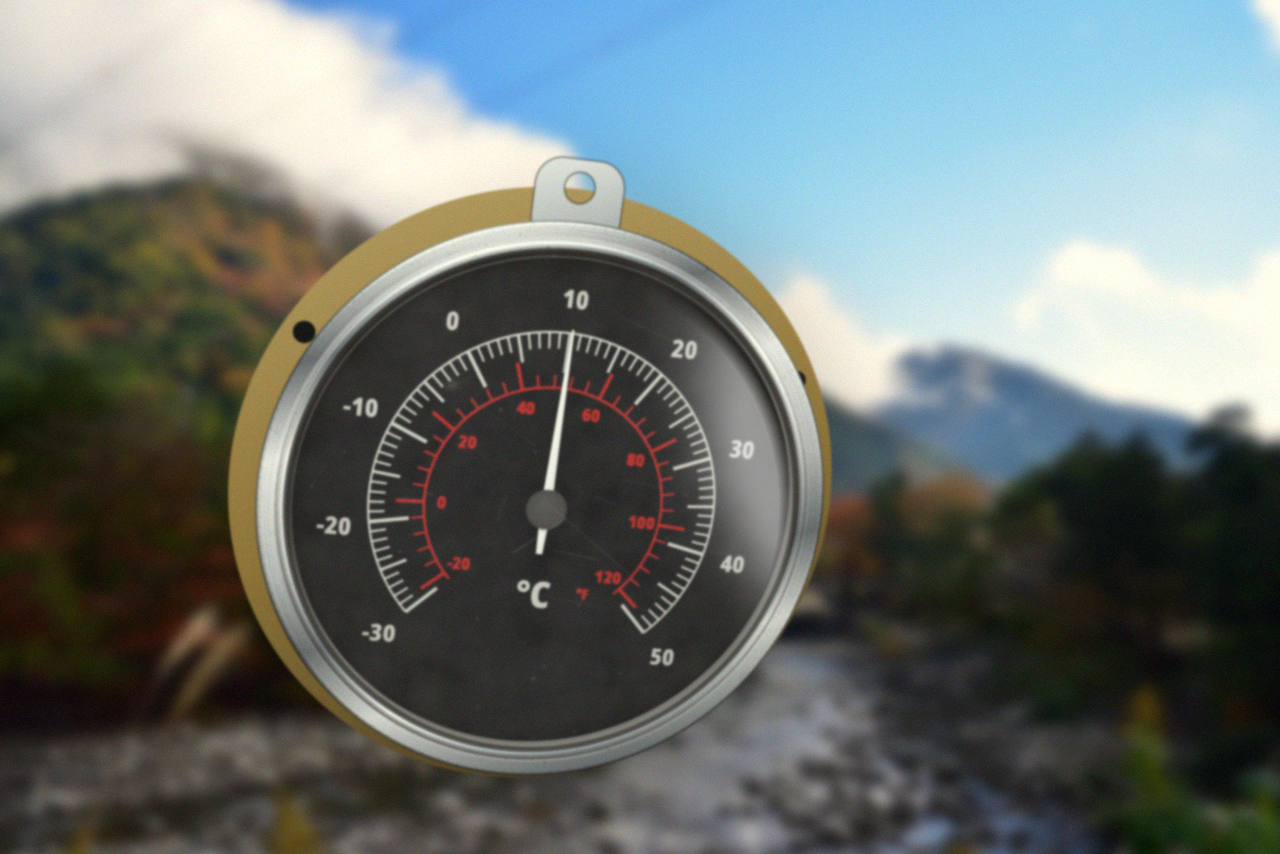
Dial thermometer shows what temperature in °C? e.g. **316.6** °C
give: **10** °C
